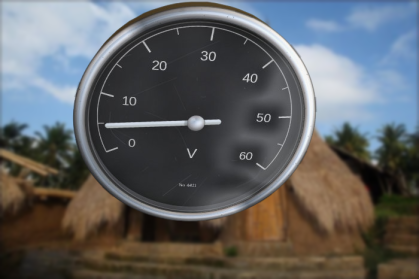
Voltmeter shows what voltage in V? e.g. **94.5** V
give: **5** V
